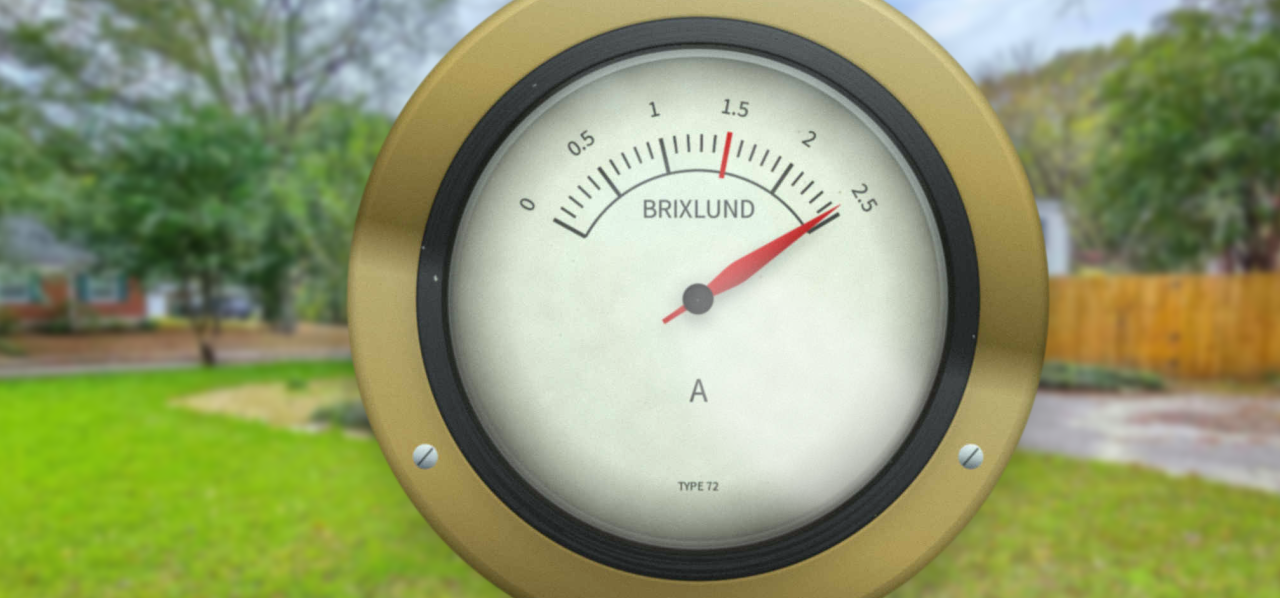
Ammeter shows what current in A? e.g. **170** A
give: **2.45** A
